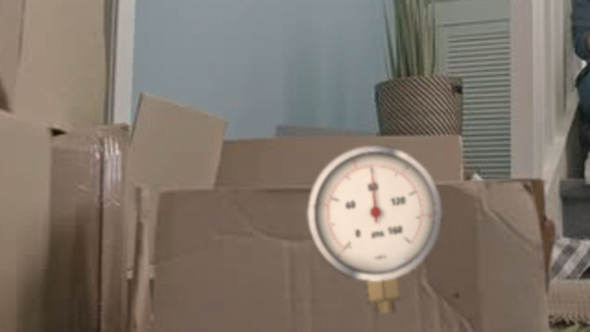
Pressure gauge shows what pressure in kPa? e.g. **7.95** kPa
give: **80** kPa
